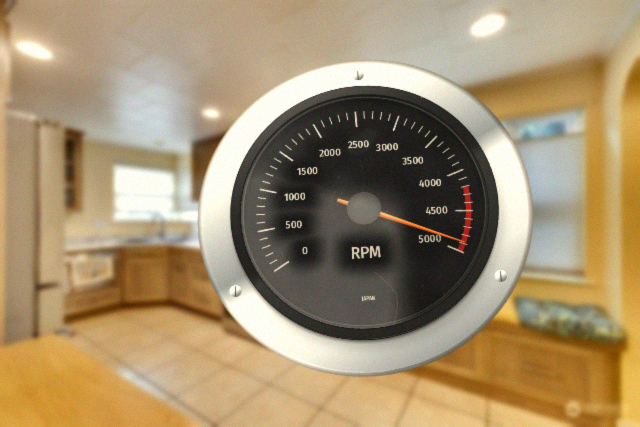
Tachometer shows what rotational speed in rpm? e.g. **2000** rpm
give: **4900** rpm
